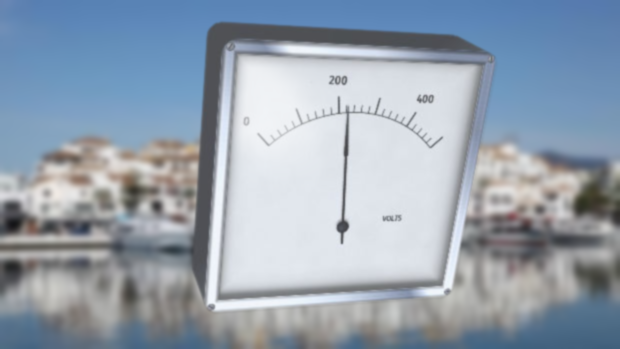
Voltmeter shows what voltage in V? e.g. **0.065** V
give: **220** V
